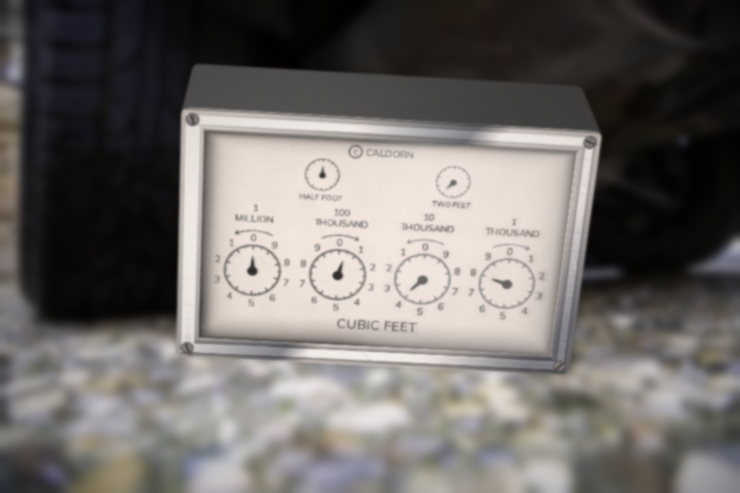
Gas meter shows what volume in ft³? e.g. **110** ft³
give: **3800** ft³
